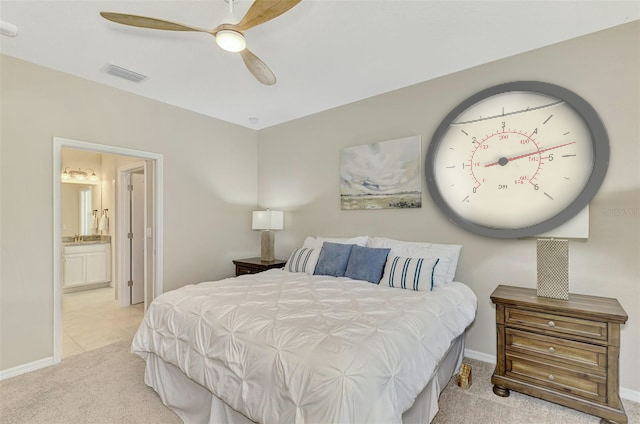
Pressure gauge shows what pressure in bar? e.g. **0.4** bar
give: **4.75** bar
